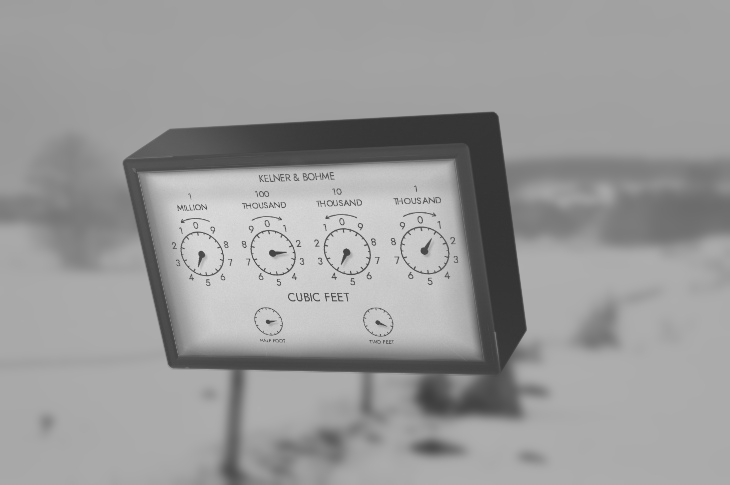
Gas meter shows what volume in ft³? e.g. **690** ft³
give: **424100** ft³
